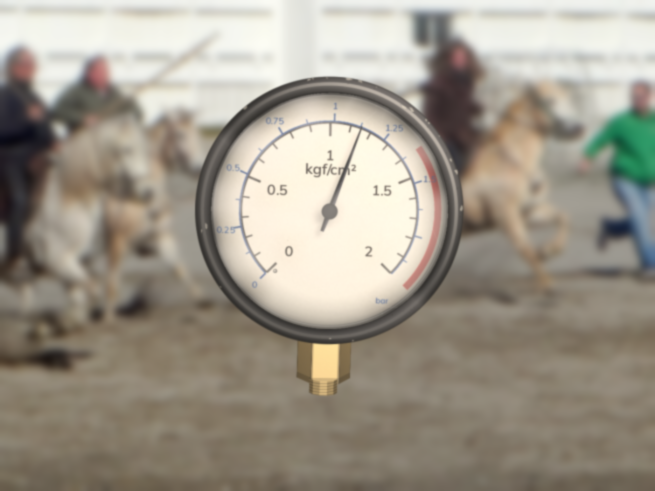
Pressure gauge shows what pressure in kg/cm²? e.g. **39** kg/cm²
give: **1.15** kg/cm²
